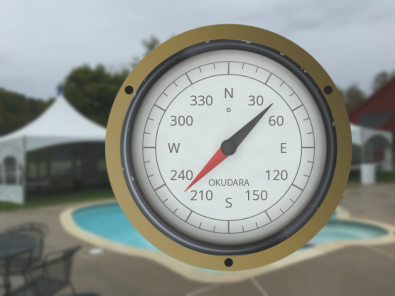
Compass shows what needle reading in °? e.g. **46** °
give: **225** °
